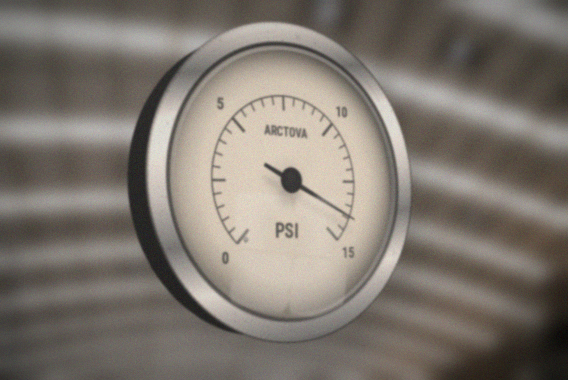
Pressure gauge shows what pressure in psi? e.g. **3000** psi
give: **14** psi
